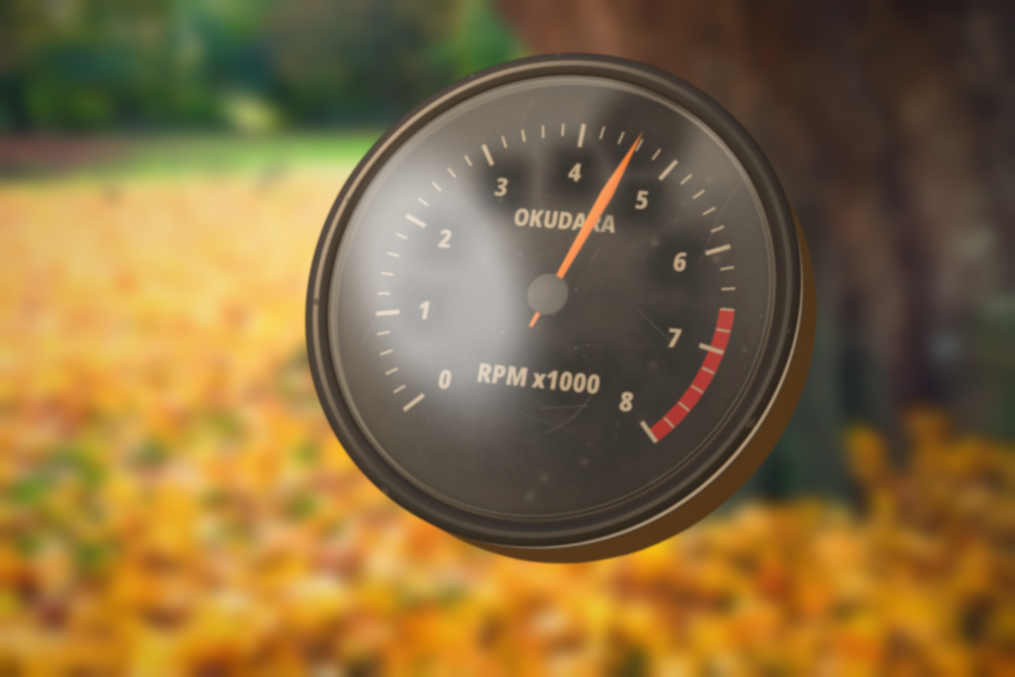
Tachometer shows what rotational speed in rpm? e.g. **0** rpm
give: **4600** rpm
